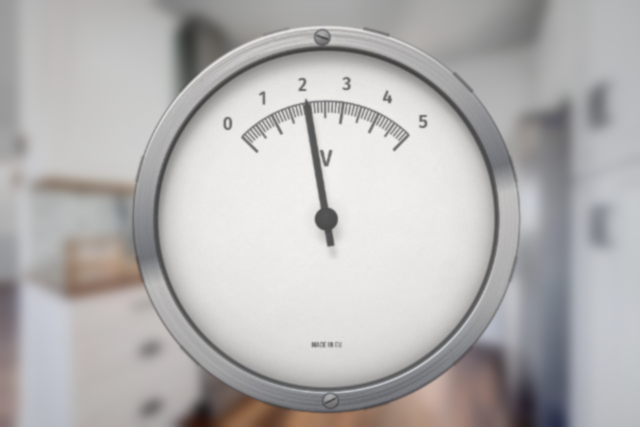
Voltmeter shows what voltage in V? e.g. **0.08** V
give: **2** V
